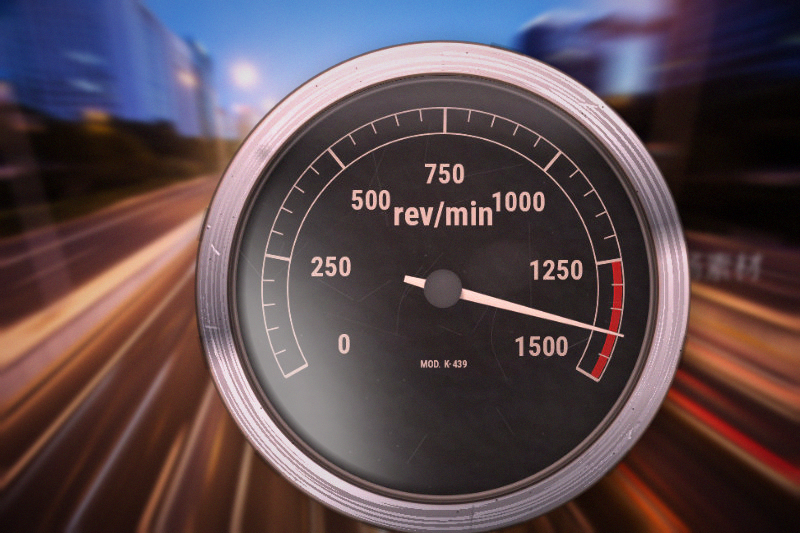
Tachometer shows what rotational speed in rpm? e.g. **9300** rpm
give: **1400** rpm
